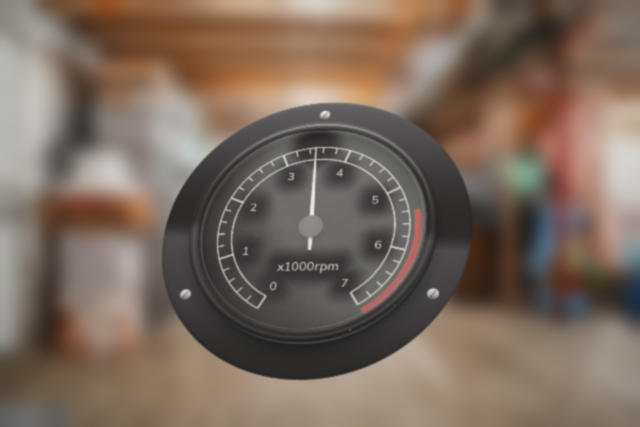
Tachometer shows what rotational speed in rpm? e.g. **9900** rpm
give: **3500** rpm
